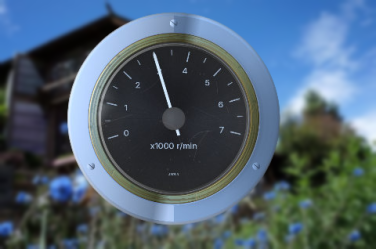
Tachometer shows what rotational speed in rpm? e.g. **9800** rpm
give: **3000** rpm
